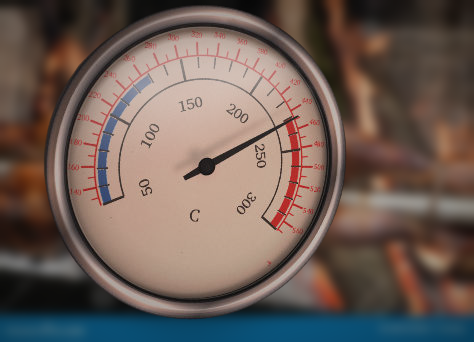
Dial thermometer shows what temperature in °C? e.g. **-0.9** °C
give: **230** °C
